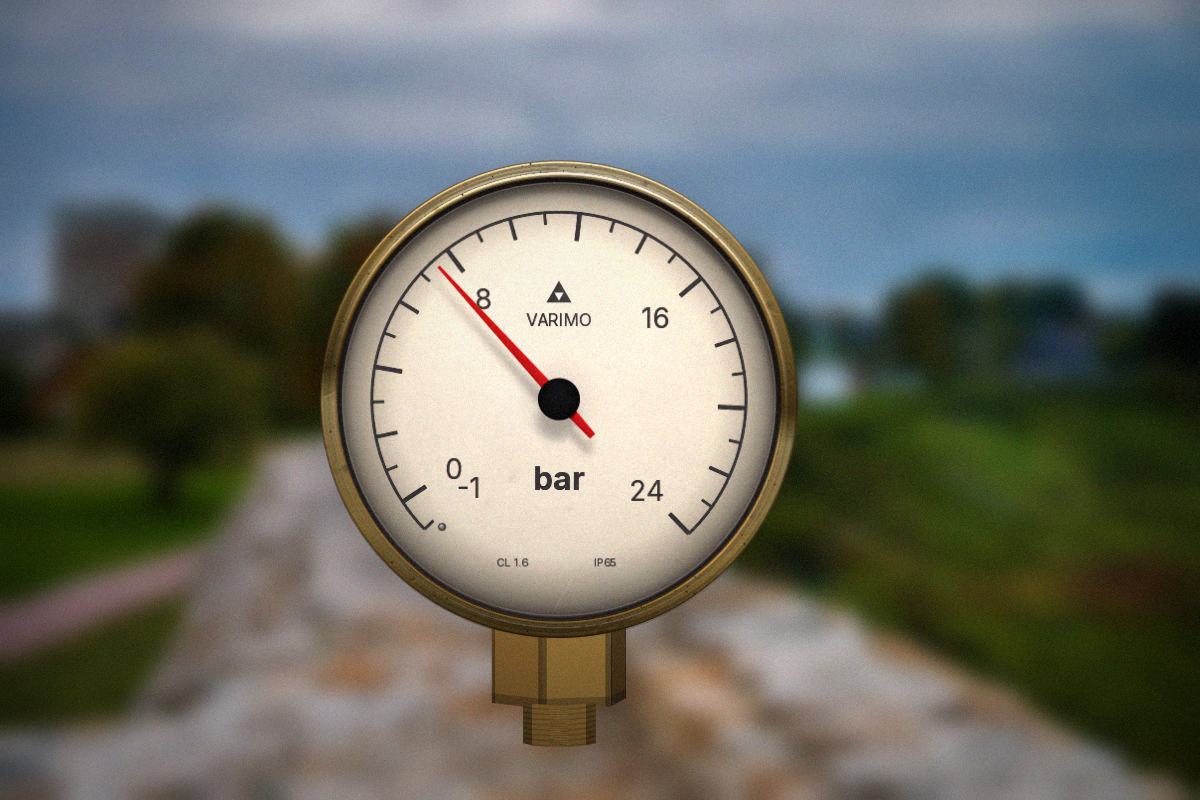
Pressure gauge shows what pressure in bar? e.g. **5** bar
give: **7.5** bar
